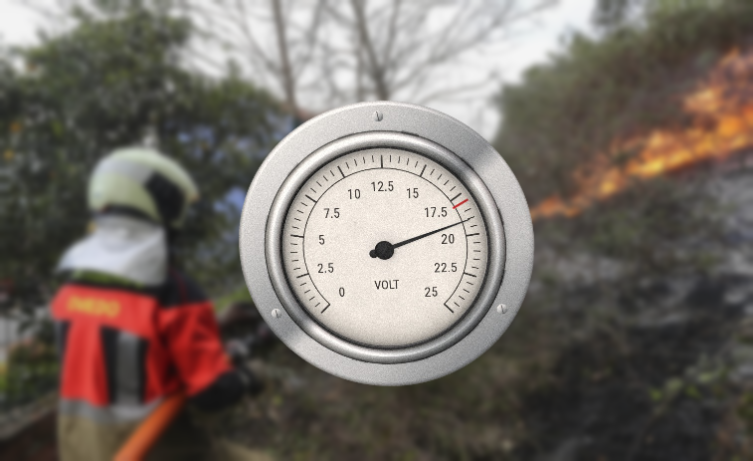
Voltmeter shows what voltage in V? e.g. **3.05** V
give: **19** V
